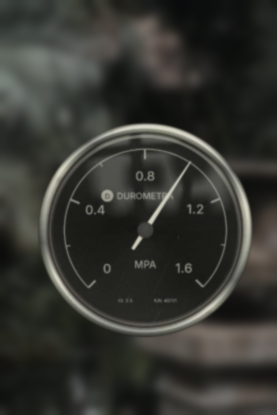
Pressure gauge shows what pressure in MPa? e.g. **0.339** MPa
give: **1** MPa
